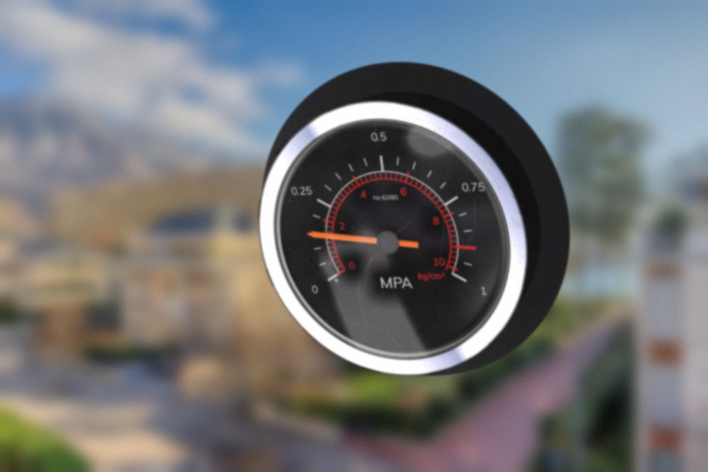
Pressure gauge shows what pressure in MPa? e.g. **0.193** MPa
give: **0.15** MPa
